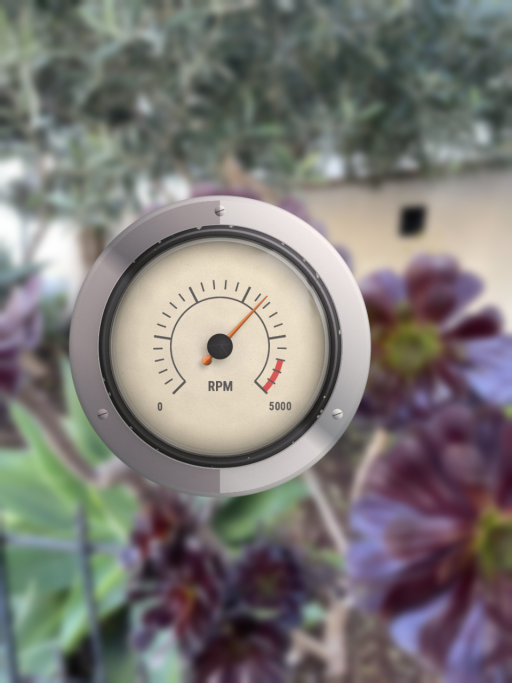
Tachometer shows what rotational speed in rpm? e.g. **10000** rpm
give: **3300** rpm
